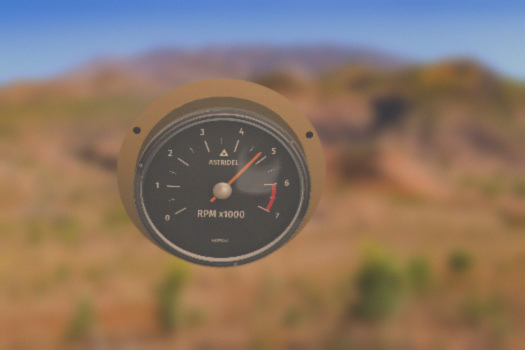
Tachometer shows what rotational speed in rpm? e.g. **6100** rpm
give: **4750** rpm
